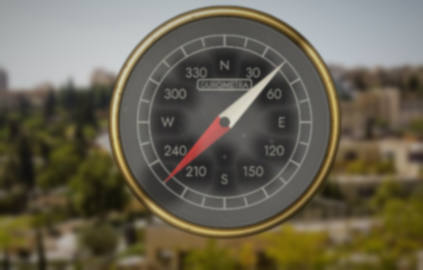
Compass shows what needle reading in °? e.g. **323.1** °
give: **225** °
